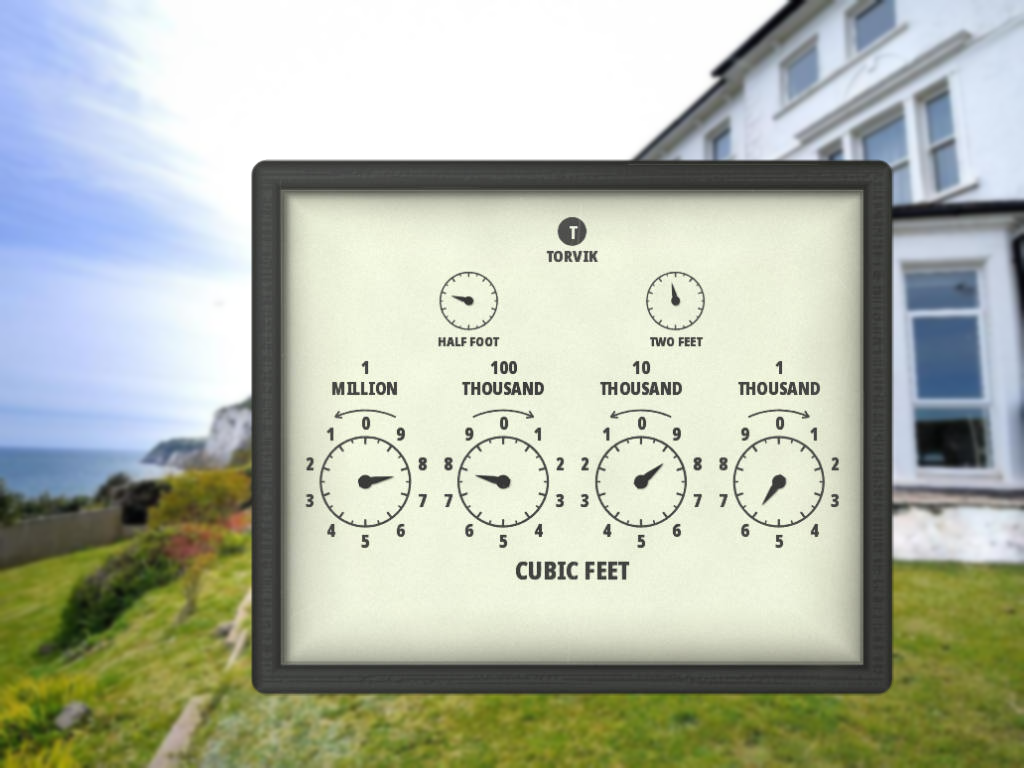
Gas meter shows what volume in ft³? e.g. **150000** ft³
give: **778600** ft³
